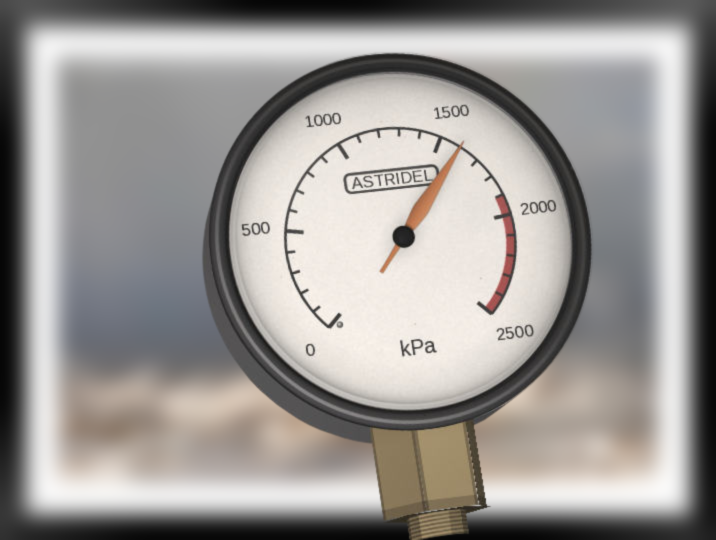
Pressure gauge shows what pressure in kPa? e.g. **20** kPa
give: **1600** kPa
